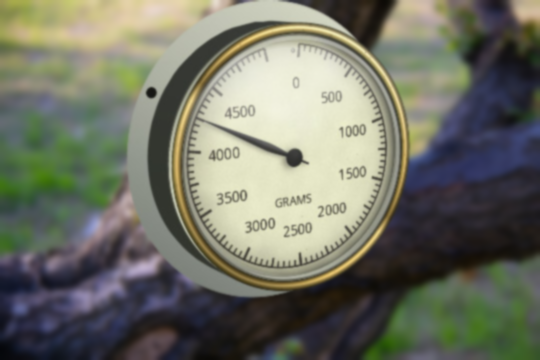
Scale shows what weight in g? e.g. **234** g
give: **4250** g
